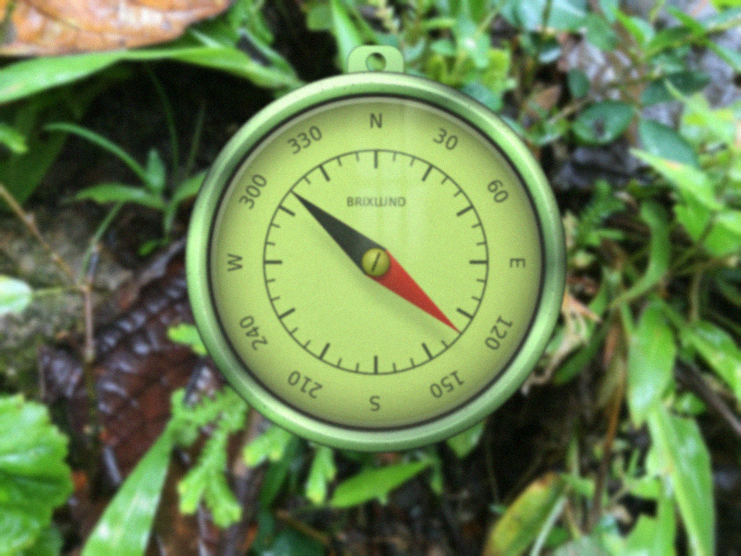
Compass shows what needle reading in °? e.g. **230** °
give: **130** °
